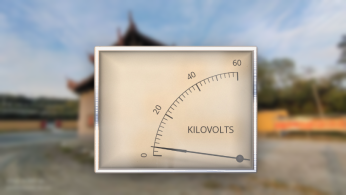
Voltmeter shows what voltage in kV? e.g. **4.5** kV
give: **4** kV
